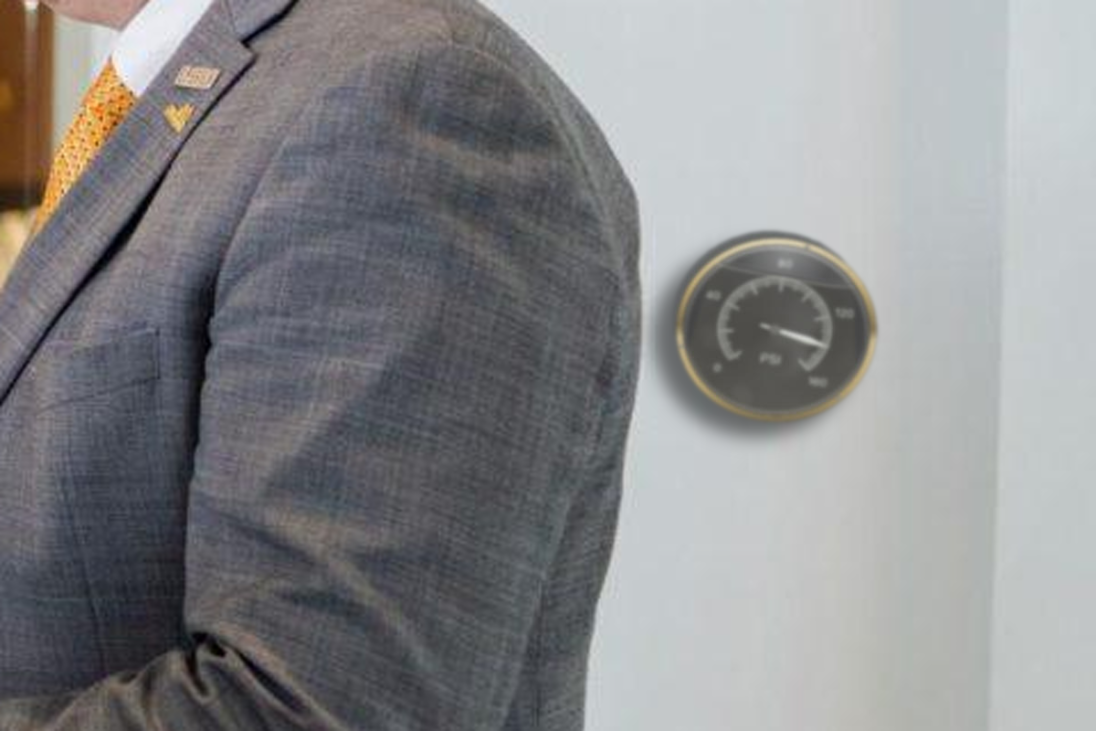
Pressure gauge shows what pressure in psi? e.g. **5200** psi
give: **140** psi
